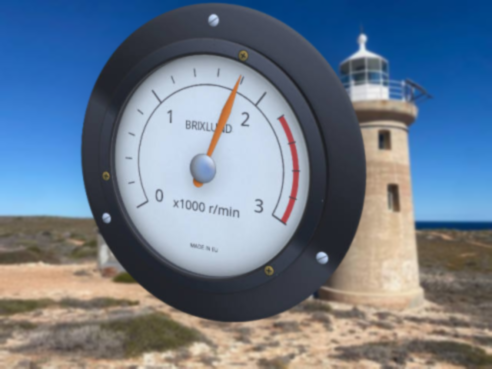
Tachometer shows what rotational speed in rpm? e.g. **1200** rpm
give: **1800** rpm
